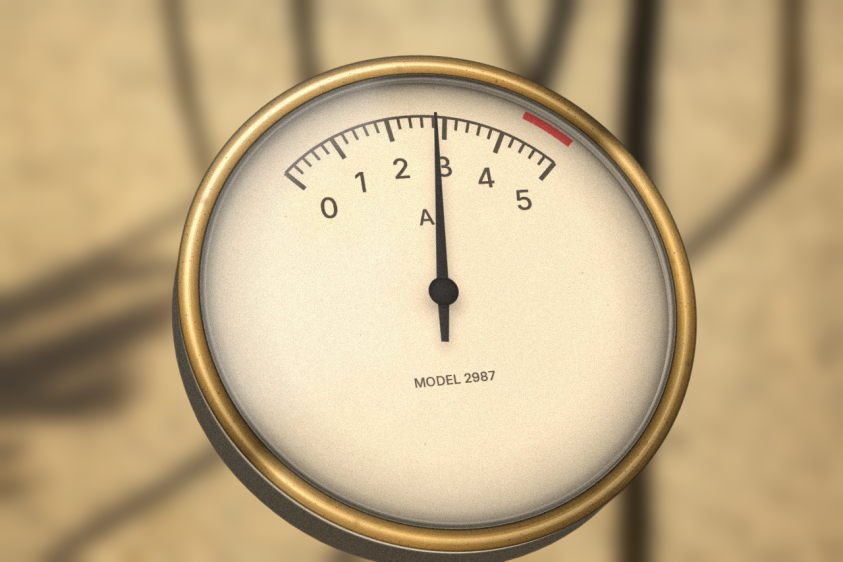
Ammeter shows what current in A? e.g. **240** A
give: **2.8** A
